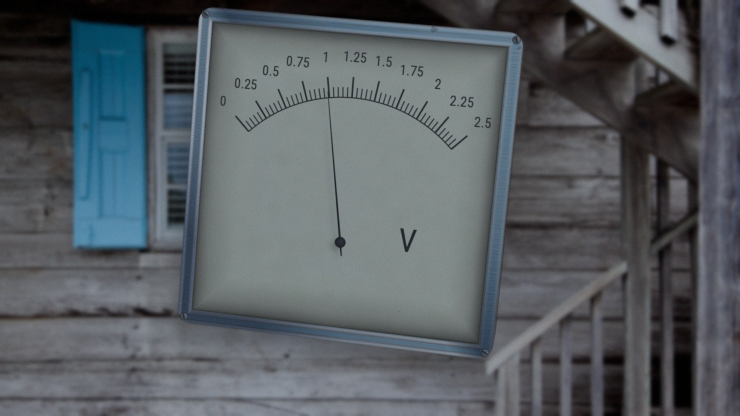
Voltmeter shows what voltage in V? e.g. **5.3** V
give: **1** V
